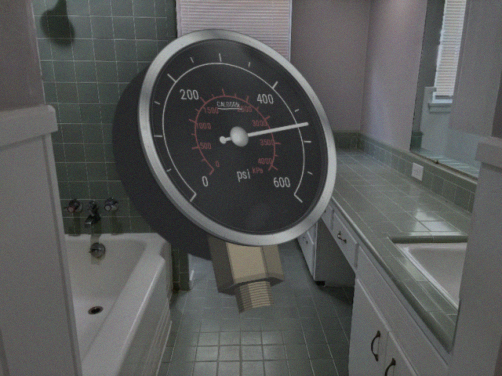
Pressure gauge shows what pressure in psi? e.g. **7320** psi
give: **475** psi
